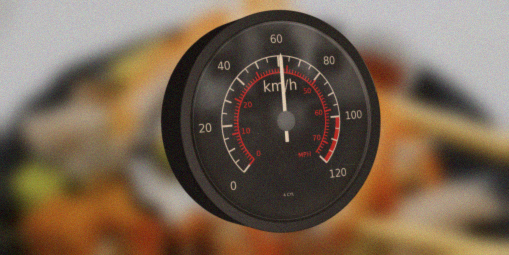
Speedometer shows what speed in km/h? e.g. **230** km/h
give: **60** km/h
